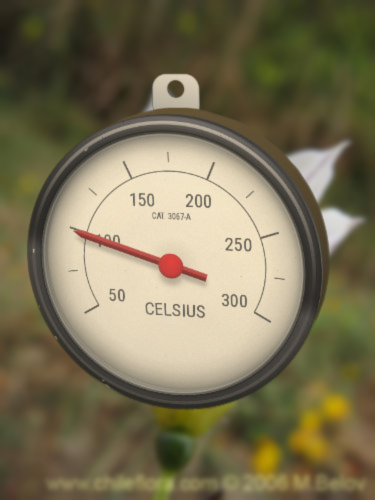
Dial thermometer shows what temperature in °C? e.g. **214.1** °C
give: **100** °C
